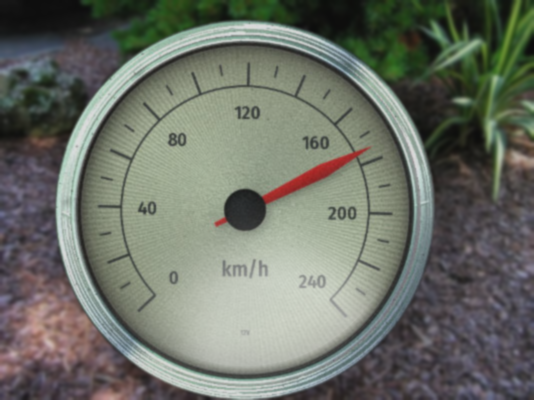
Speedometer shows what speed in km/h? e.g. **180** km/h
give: **175** km/h
